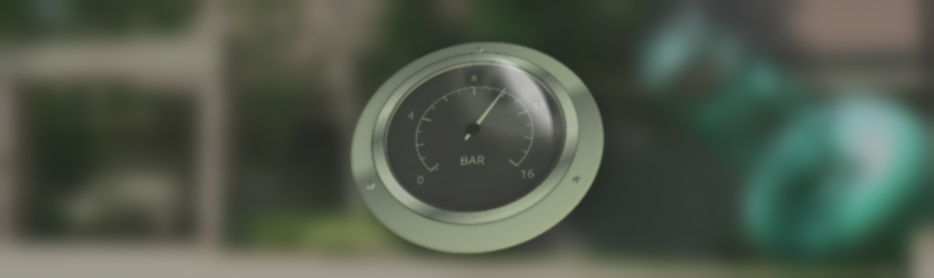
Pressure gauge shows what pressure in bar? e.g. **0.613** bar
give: **10** bar
